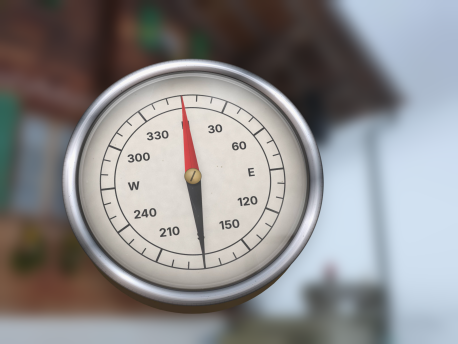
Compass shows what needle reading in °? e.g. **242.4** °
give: **0** °
